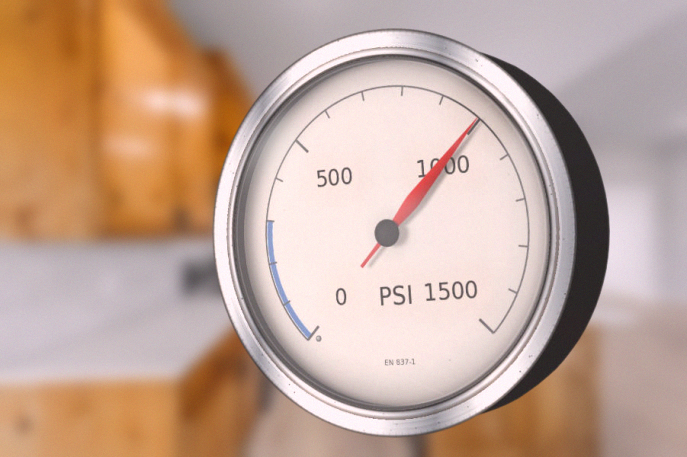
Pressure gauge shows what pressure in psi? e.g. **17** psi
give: **1000** psi
